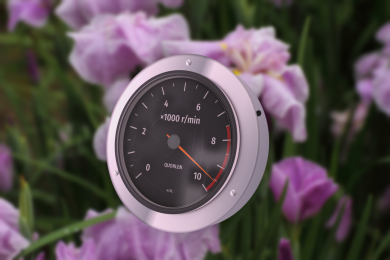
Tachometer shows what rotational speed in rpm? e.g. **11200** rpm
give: **9500** rpm
